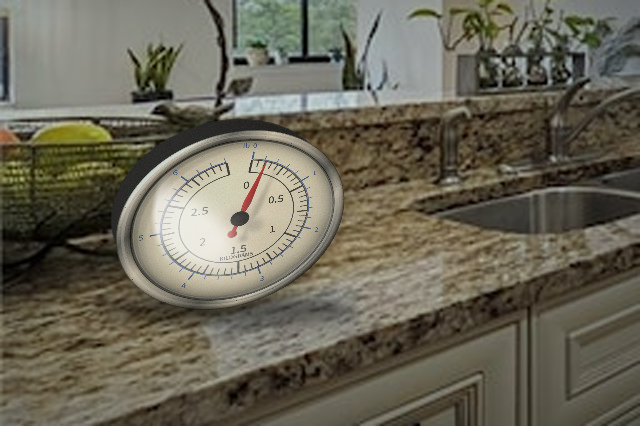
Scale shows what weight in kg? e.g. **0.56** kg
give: **0.1** kg
